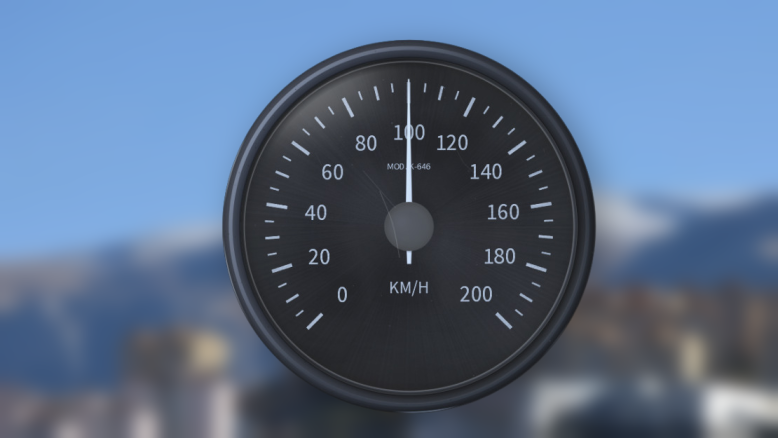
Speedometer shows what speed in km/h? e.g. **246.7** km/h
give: **100** km/h
